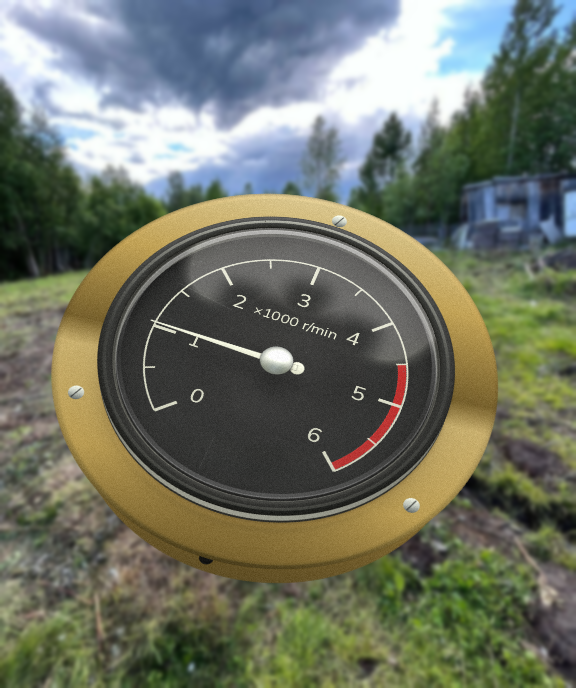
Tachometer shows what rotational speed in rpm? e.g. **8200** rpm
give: **1000** rpm
